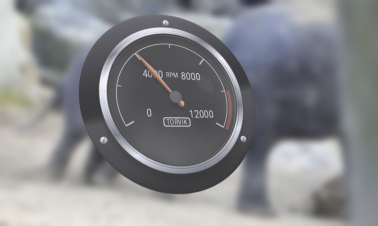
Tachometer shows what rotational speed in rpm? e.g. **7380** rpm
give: **4000** rpm
